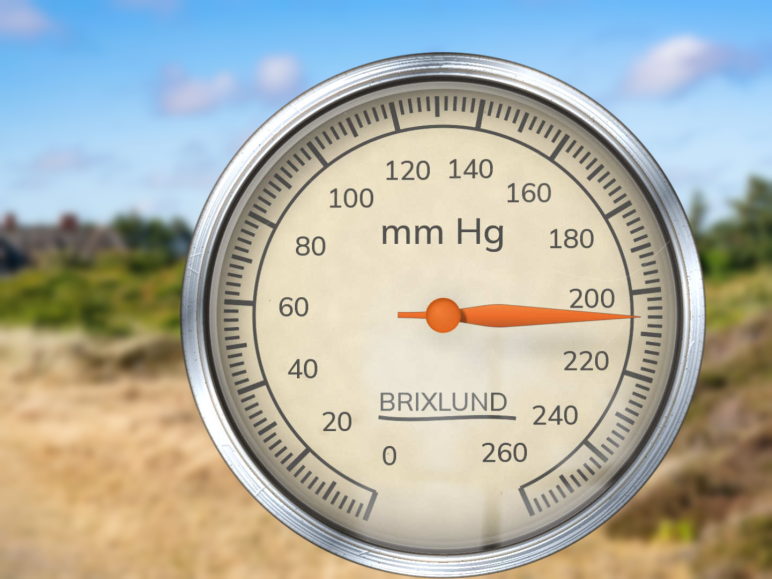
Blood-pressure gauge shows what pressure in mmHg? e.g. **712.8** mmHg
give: **206** mmHg
